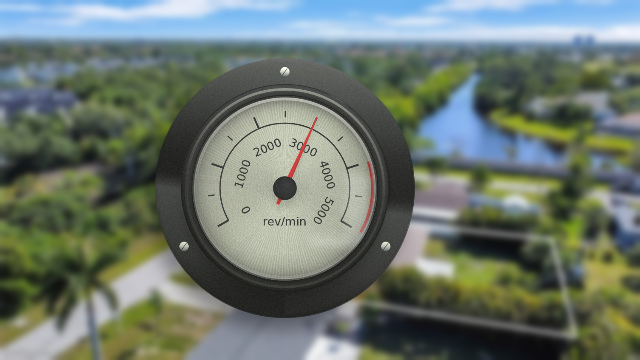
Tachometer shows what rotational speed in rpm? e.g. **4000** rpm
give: **3000** rpm
